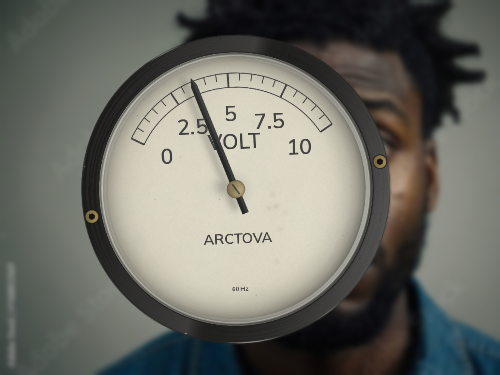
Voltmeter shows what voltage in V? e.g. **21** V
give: **3.5** V
